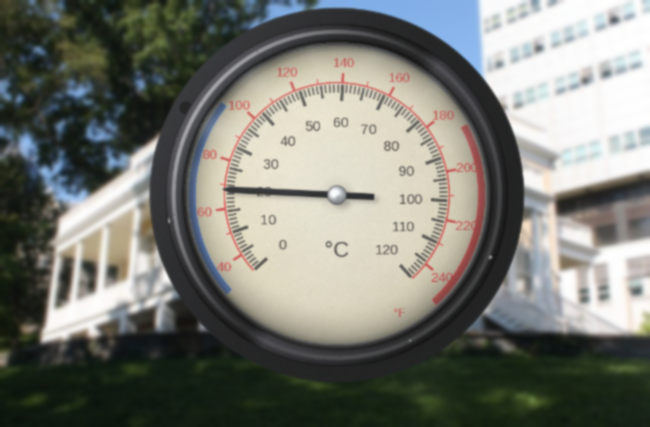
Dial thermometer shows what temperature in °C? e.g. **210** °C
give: **20** °C
